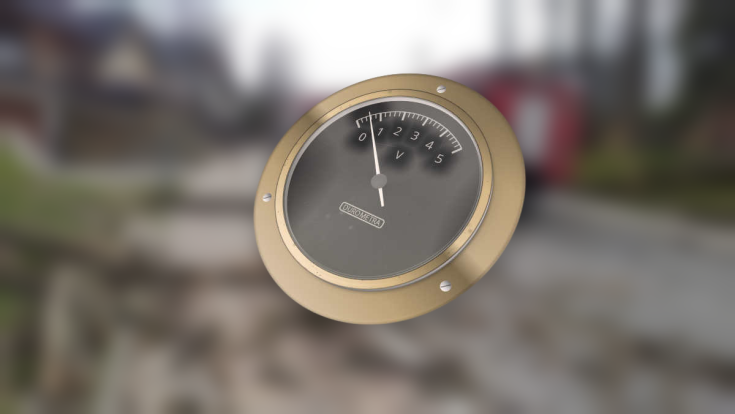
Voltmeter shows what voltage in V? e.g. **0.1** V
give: **0.6** V
